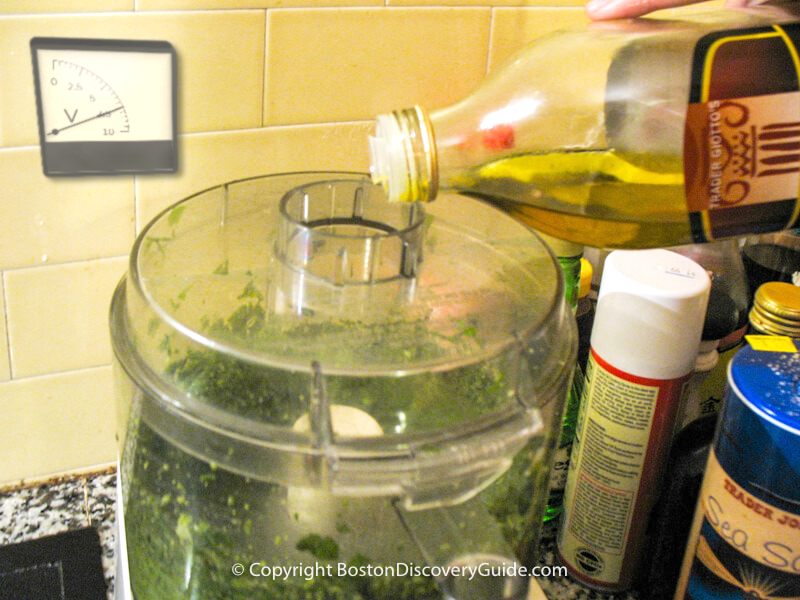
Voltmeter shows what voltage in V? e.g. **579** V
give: **7.5** V
